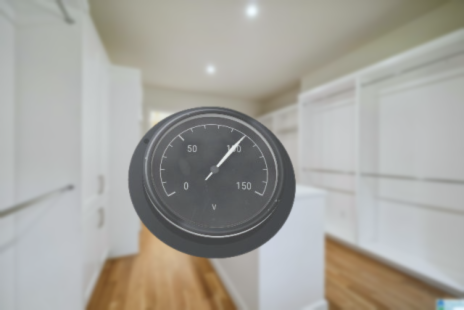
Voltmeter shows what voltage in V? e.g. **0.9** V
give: **100** V
